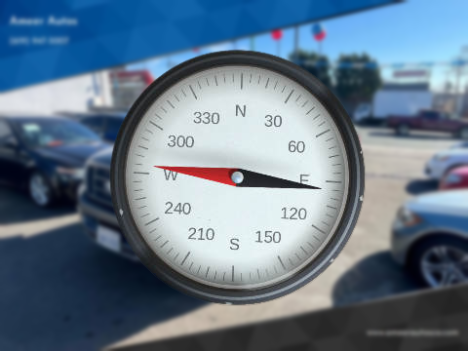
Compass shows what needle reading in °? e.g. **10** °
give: **275** °
